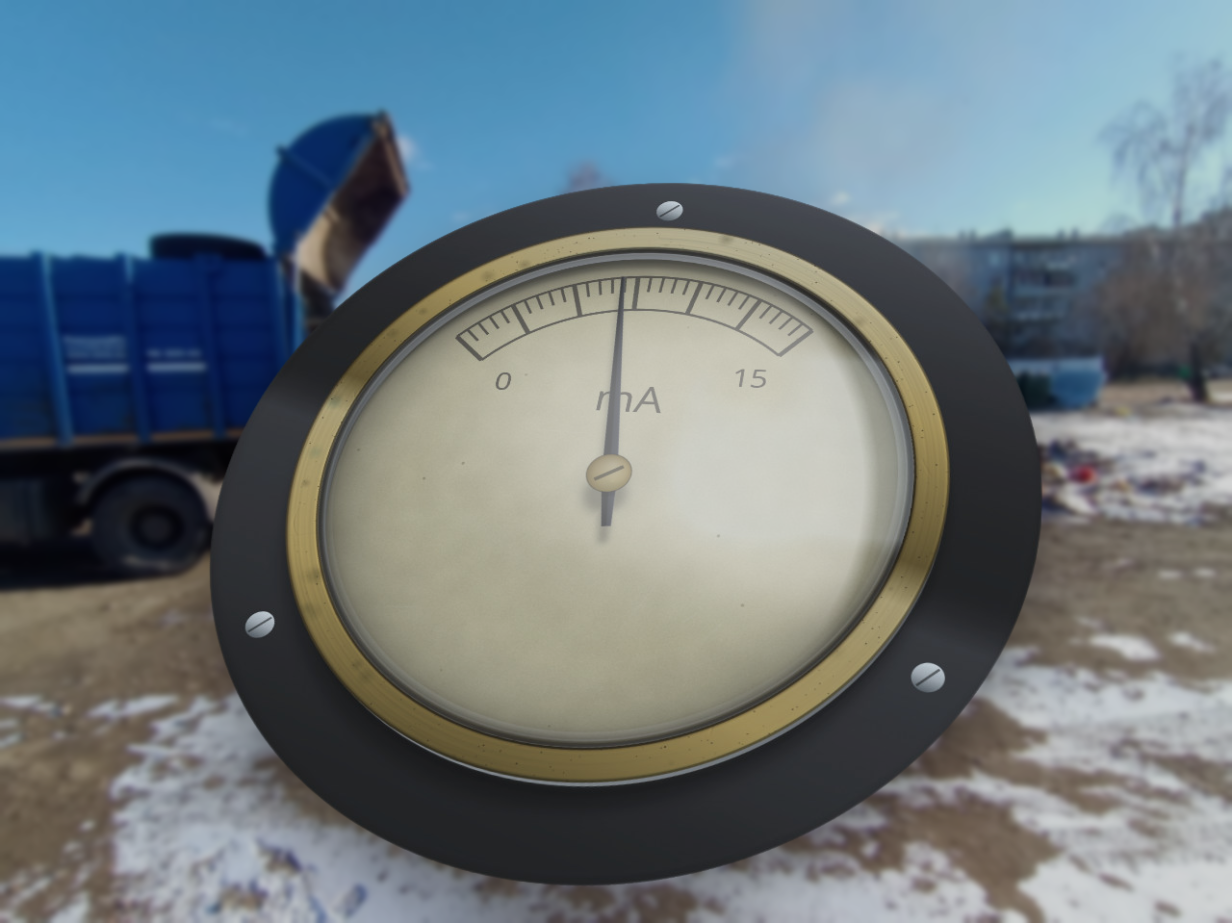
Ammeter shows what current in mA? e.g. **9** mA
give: **7** mA
